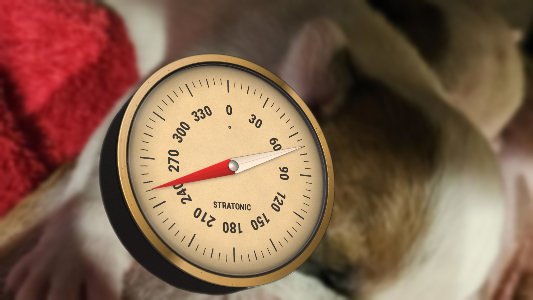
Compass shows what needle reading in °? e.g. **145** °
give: **250** °
